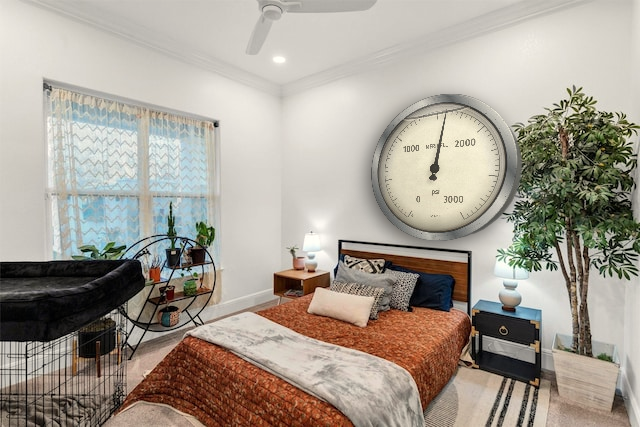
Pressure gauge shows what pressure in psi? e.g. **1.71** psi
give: **1600** psi
